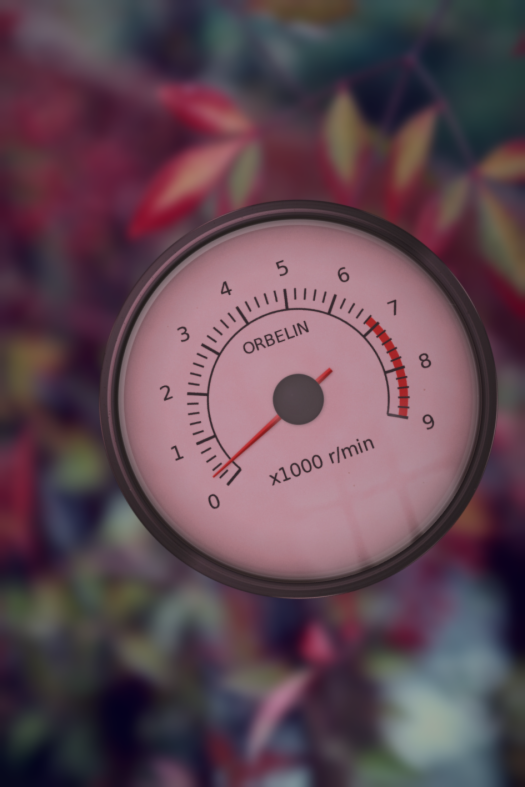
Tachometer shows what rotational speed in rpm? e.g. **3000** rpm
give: **300** rpm
